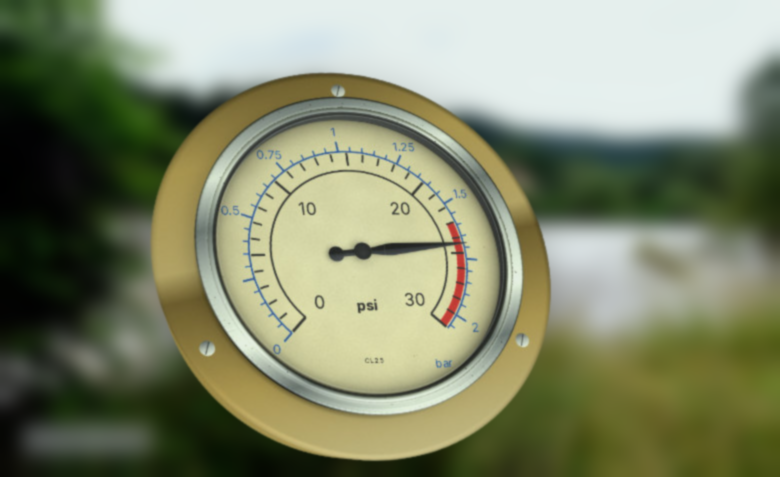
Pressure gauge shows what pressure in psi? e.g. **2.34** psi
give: **24.5** psi
